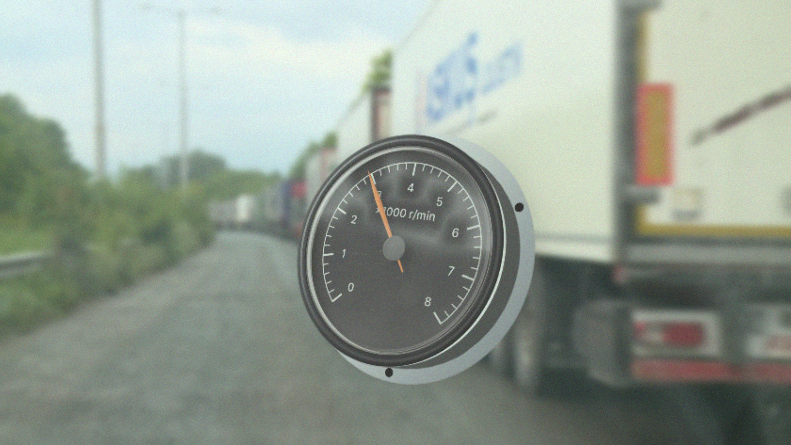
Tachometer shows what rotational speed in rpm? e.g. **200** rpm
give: **3000** rpm
